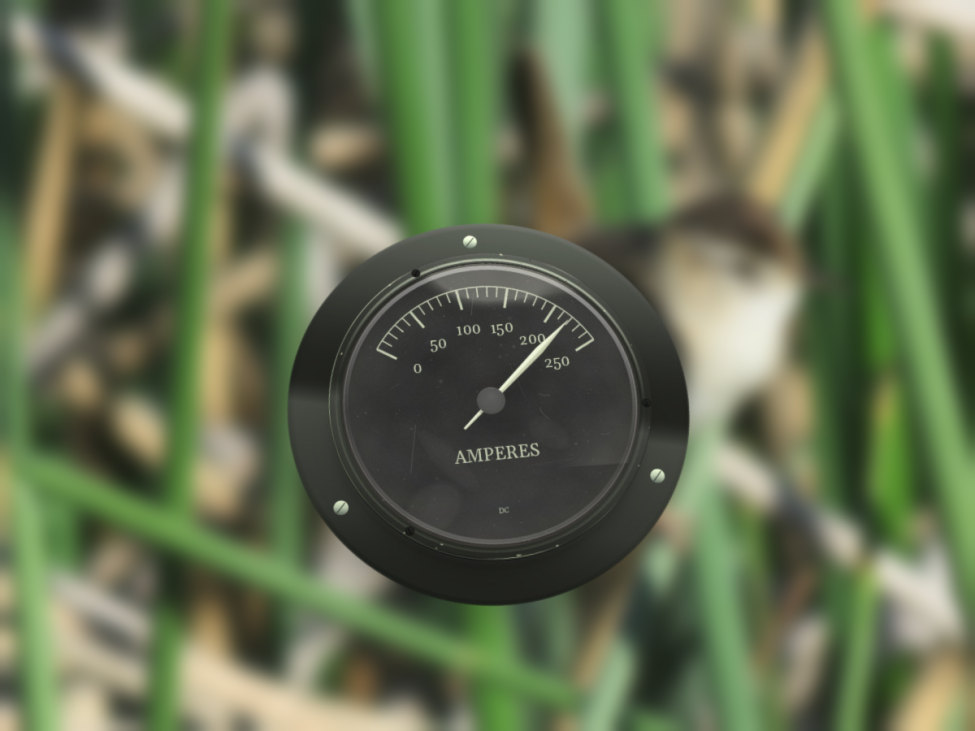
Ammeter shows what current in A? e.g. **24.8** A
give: **220** A
